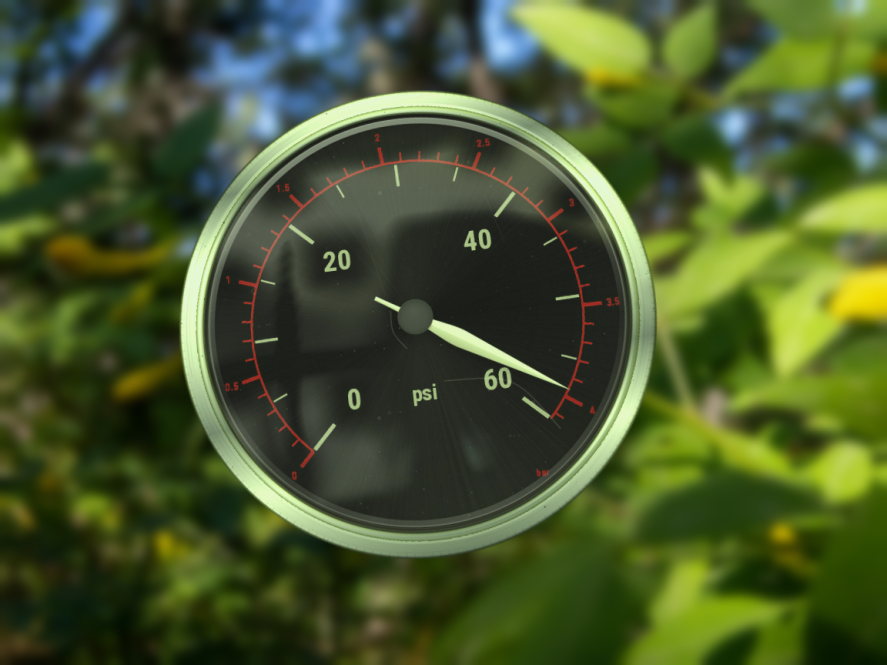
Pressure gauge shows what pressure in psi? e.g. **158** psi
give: **57.5** psi
